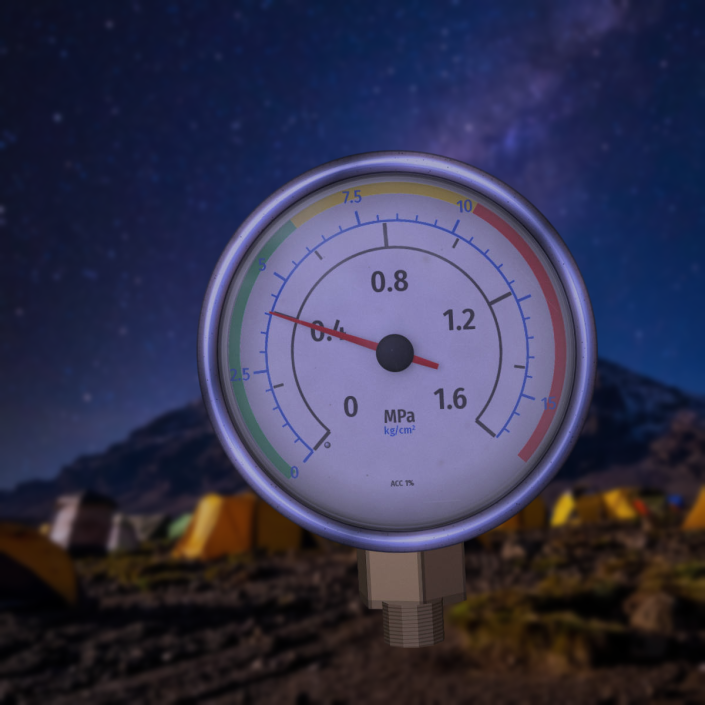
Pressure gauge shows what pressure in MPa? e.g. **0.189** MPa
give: **0.4** MPa
